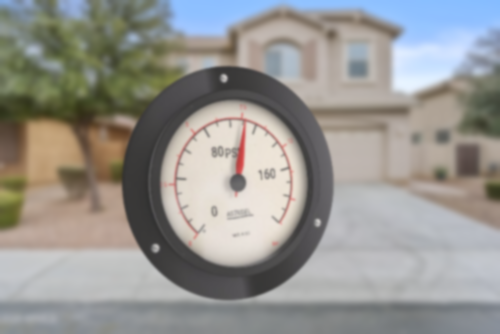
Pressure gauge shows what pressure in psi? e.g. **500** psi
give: **110** psi
